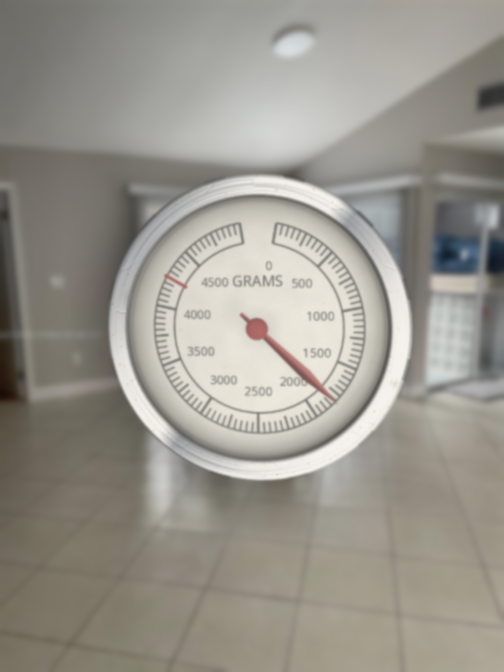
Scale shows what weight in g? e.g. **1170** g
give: **1800** g
